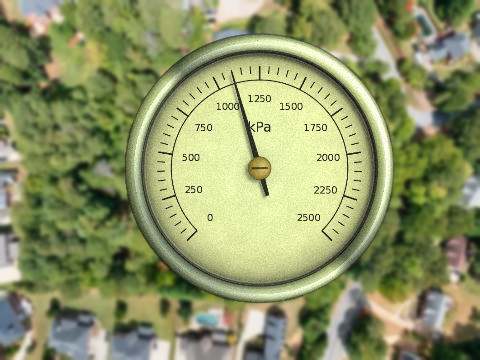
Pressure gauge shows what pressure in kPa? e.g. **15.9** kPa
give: **1100** kPa
